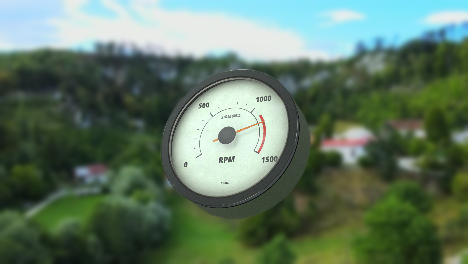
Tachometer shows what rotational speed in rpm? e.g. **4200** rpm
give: **1200** rpm
